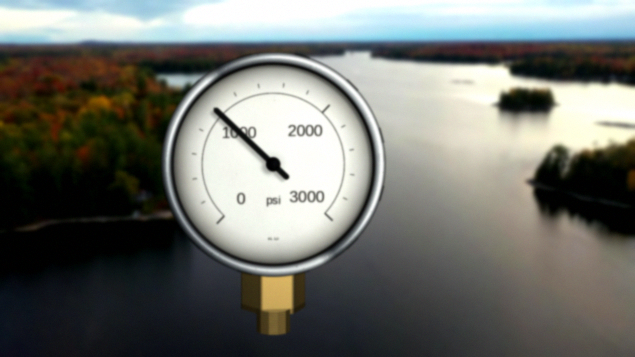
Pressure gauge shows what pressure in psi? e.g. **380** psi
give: **1000** psi
